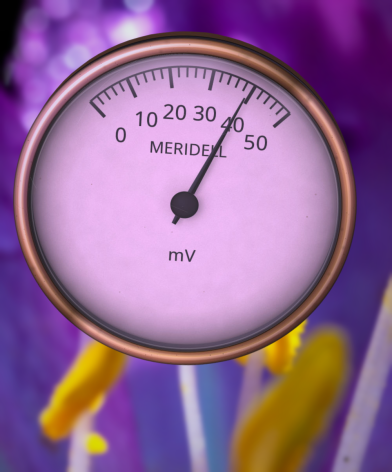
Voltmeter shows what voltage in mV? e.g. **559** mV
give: **39** mV
